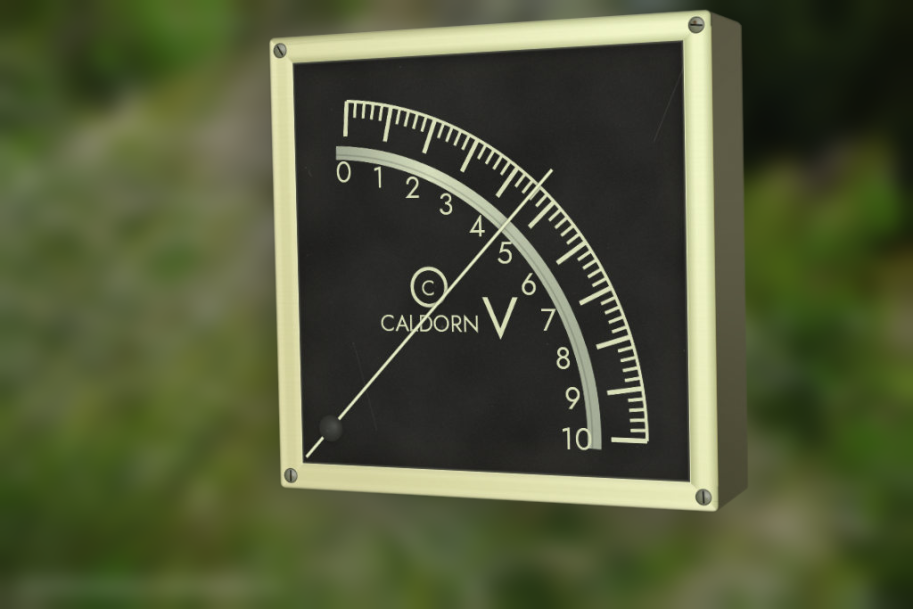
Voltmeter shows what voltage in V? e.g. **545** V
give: **4.6** V
